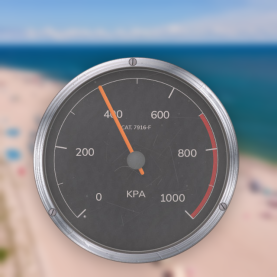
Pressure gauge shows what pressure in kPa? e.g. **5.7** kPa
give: **400** kPa
